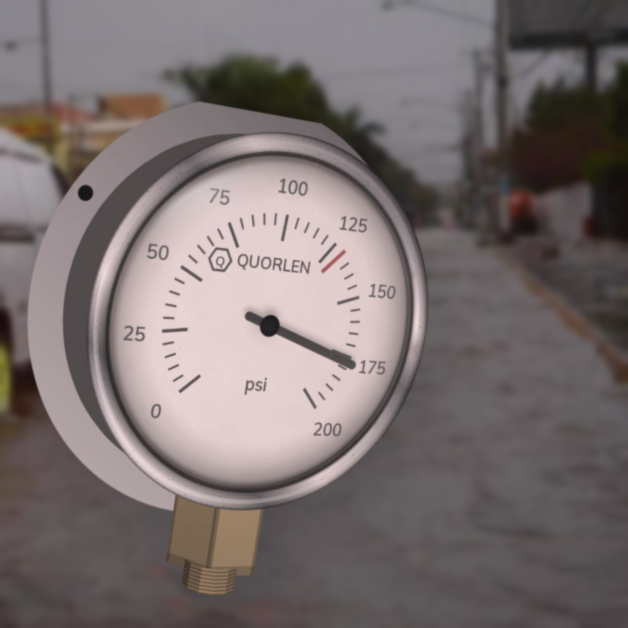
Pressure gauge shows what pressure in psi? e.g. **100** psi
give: **177.5** psi
